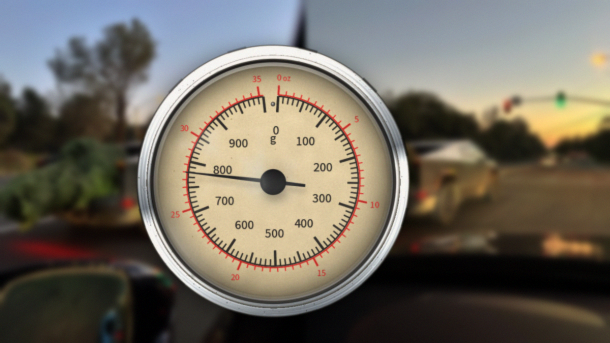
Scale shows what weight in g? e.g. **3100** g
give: **780** g
